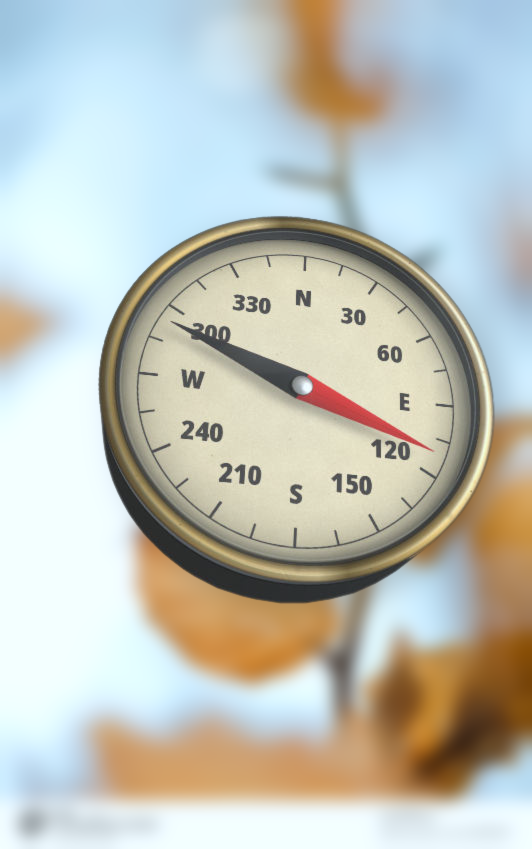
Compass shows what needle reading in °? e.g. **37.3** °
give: **112.5** °
